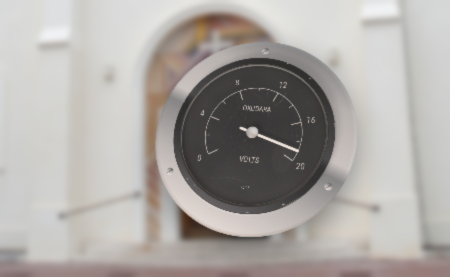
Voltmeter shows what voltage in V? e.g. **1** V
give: **19** V
